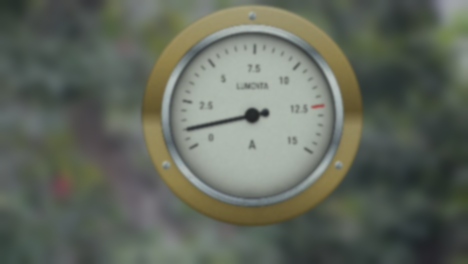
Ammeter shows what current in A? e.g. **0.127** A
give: **1** A
